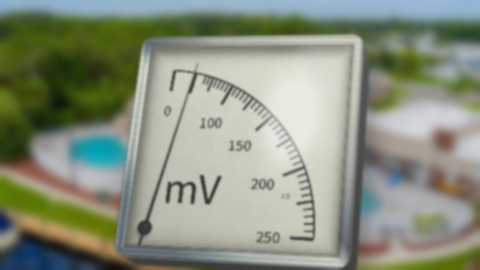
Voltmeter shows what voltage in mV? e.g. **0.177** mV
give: **50** mV
